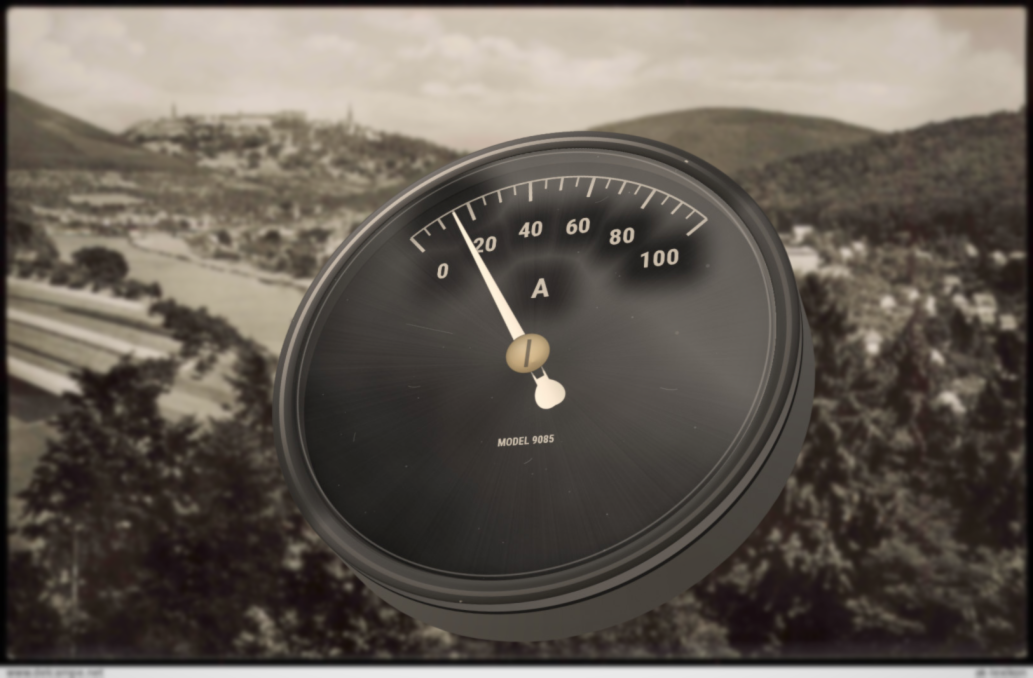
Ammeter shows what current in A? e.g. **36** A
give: **15** A
